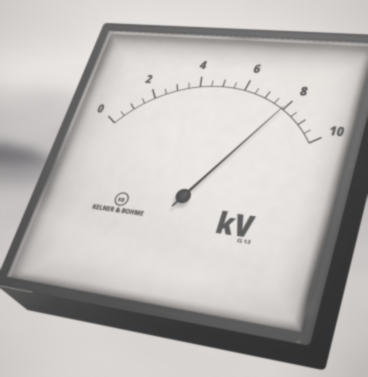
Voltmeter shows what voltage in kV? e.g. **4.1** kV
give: **8** kV
